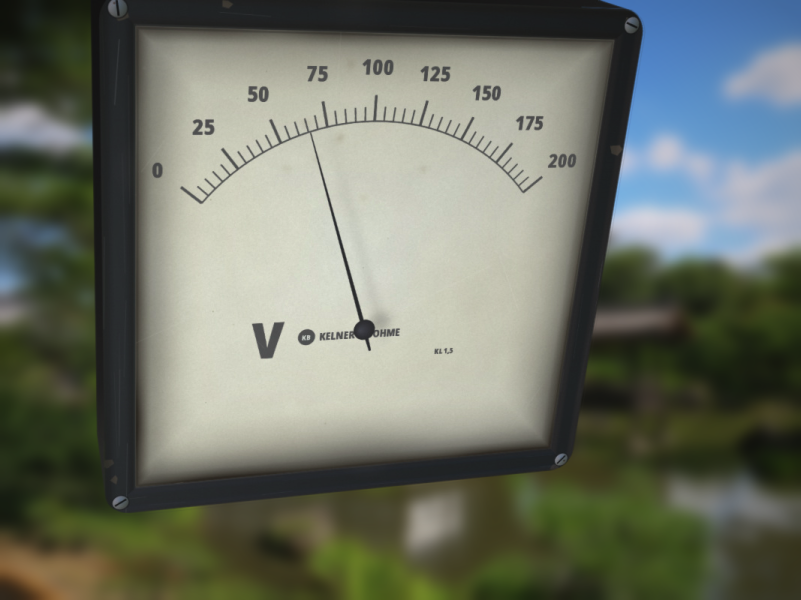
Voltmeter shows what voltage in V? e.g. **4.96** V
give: **65** V
